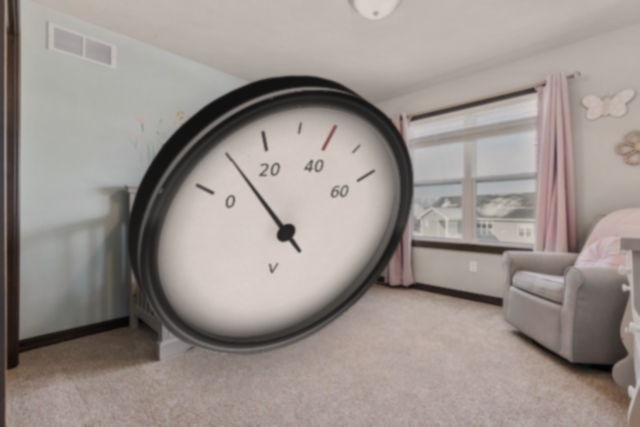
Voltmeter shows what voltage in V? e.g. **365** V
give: **10** V
